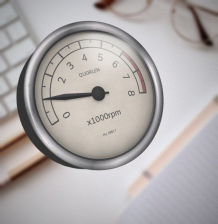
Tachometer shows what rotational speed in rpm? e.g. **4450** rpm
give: **1000** rpm
